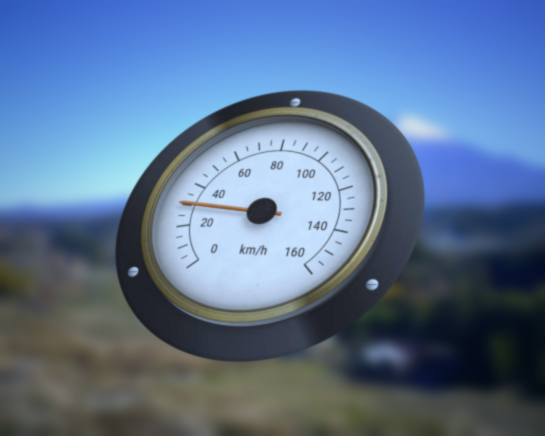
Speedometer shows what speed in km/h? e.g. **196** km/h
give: **30** km/h
